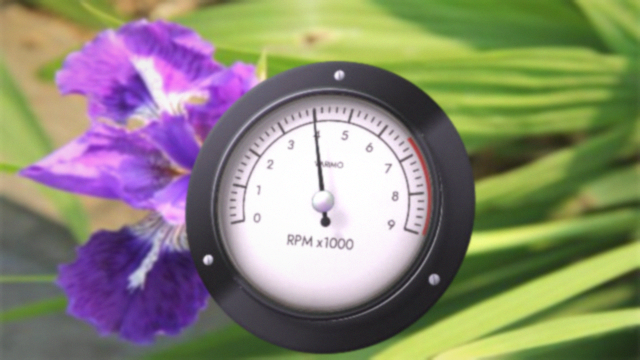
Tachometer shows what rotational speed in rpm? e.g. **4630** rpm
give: **4000** rpm
